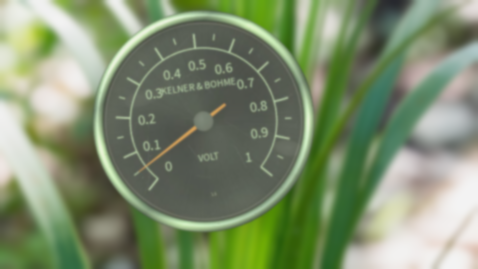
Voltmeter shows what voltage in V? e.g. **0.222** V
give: **0.05** V
